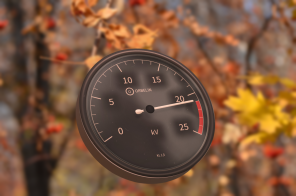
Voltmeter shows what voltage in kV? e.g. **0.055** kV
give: **21** kV
